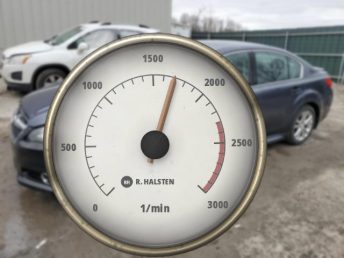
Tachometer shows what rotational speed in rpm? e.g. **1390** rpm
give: **1700** rpm
